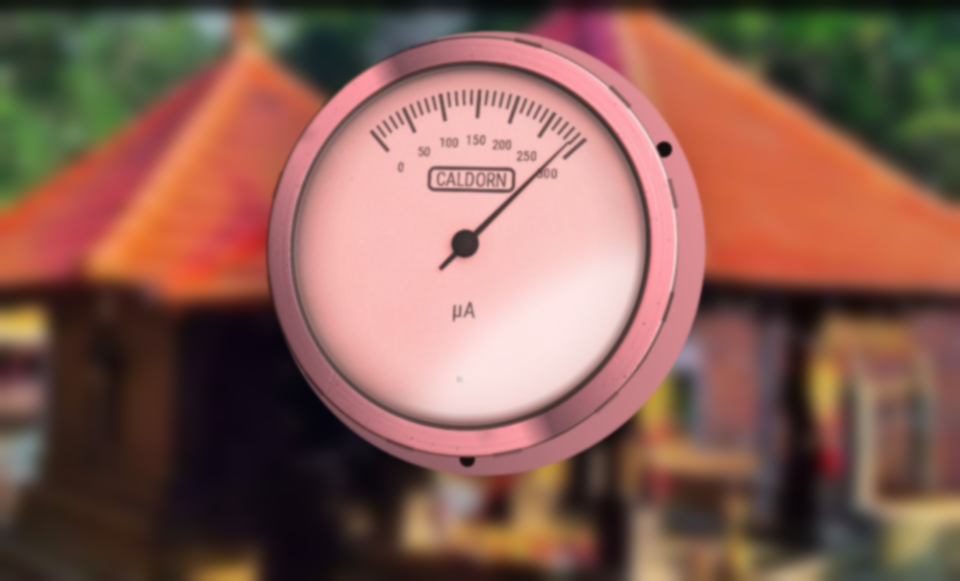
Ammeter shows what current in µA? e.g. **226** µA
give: **290** µA
